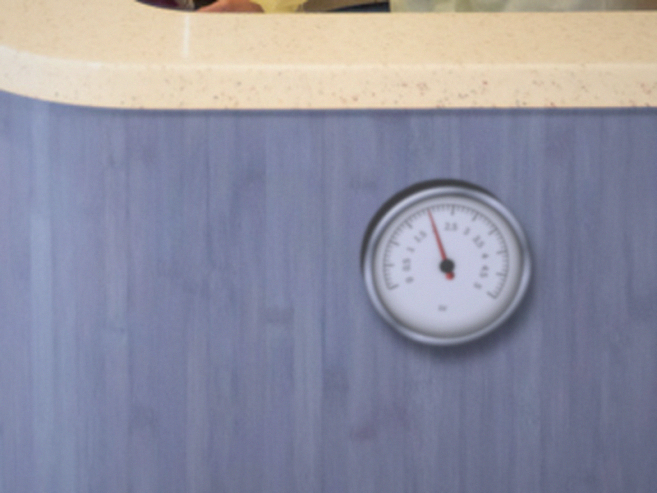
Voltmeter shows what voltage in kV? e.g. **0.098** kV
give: **2** kV
